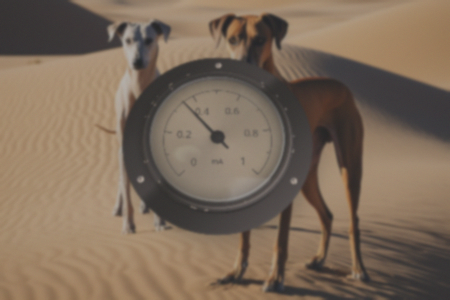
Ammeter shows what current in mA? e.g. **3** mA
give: **0.35** mA
